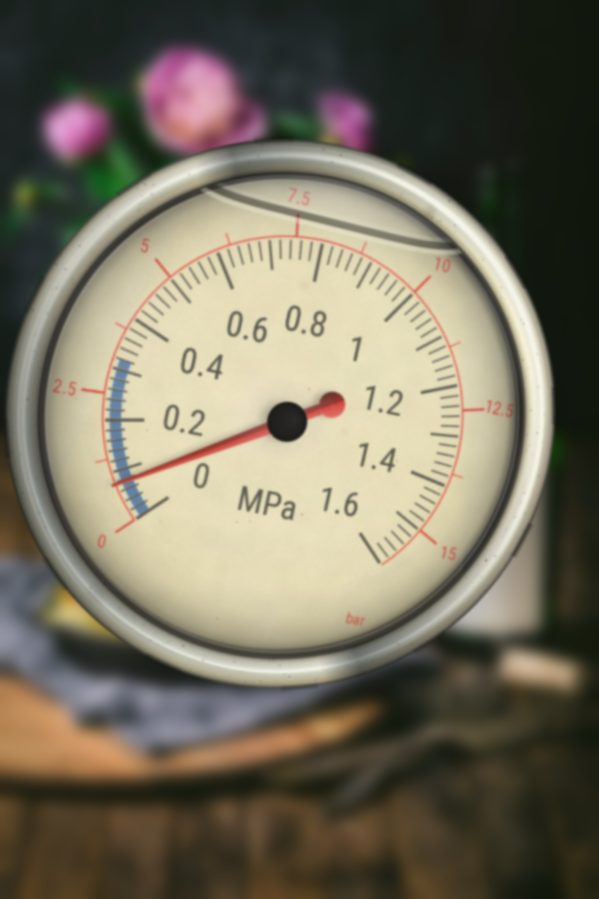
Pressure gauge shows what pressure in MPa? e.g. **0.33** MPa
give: **0.08** MPa
